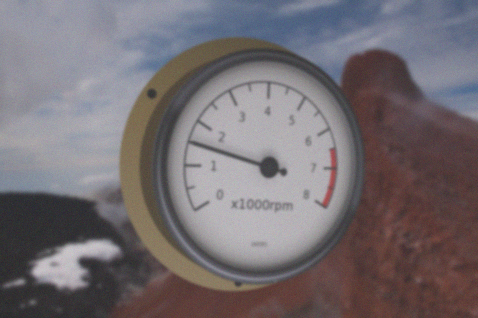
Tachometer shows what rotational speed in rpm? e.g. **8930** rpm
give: **1500** rpm
